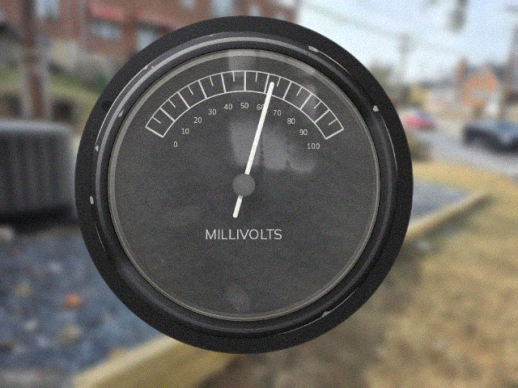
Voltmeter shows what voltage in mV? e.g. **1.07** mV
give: **62.5** mV
